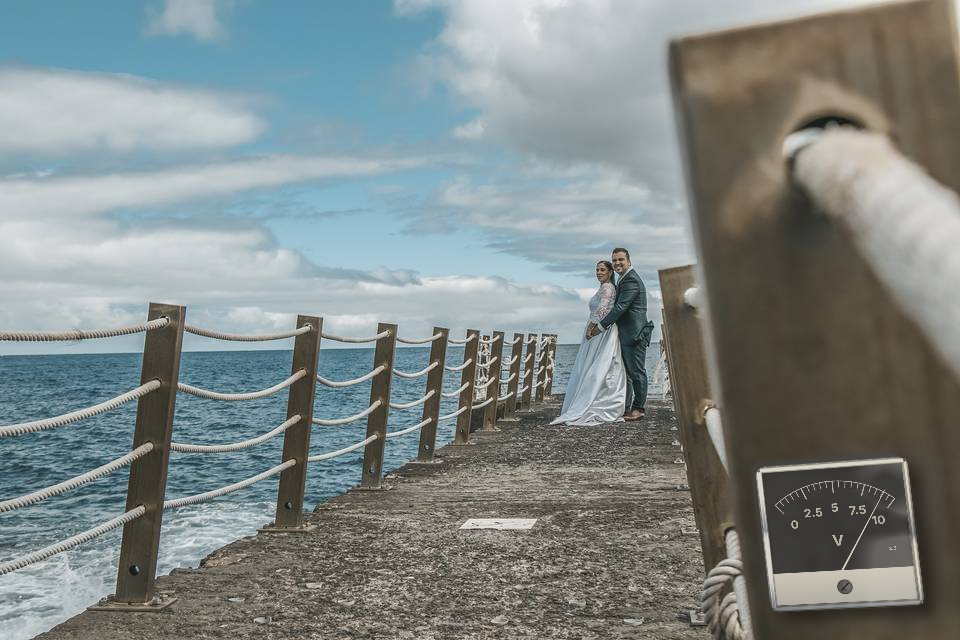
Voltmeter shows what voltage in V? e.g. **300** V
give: **9** V
